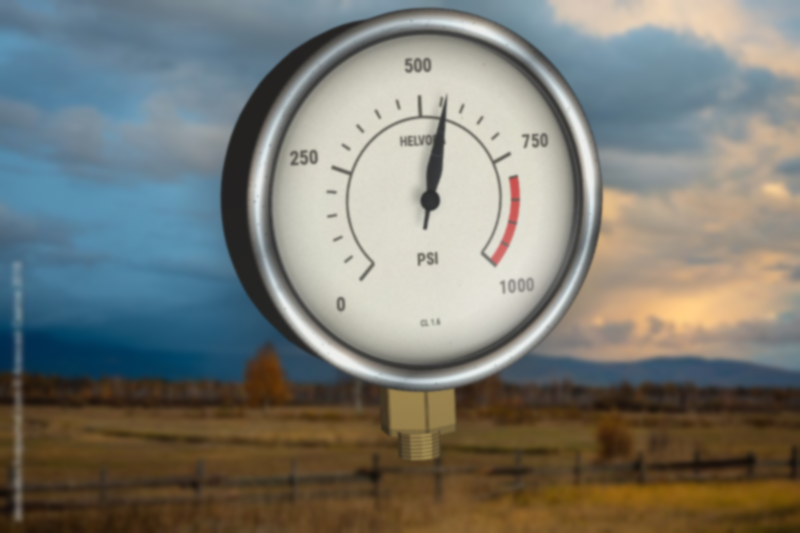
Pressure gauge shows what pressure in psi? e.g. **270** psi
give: **550** psi
